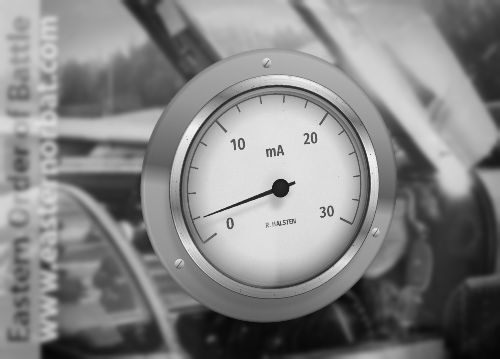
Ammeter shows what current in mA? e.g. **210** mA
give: **2** mA
